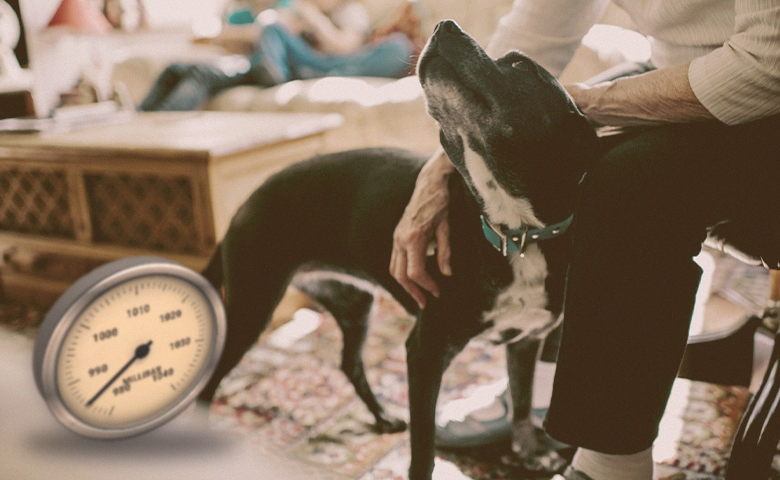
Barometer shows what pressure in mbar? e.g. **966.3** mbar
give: **985** mbar
